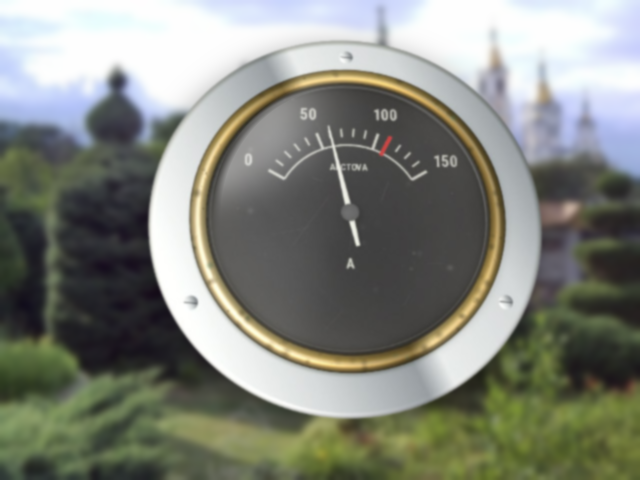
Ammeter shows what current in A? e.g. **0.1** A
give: **60** A
